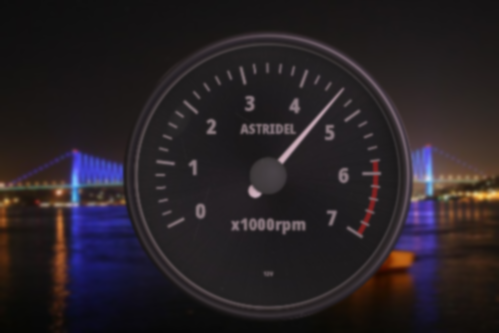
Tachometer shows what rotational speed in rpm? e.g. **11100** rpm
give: **4600** rpm
